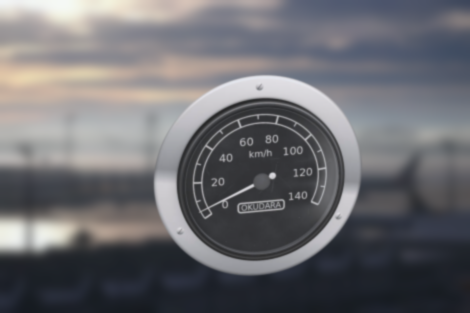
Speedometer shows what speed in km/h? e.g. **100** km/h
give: **5** km/h
